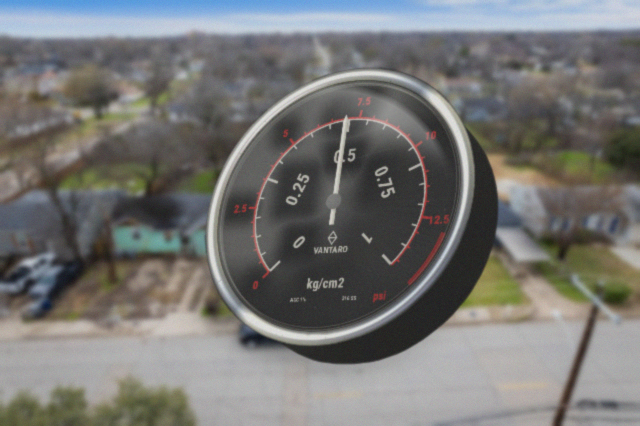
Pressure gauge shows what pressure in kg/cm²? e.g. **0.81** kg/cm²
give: **0.5** kg/cm²
